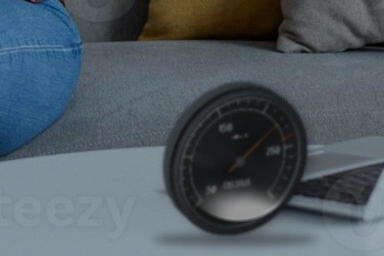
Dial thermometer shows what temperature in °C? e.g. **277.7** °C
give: **220** °C
